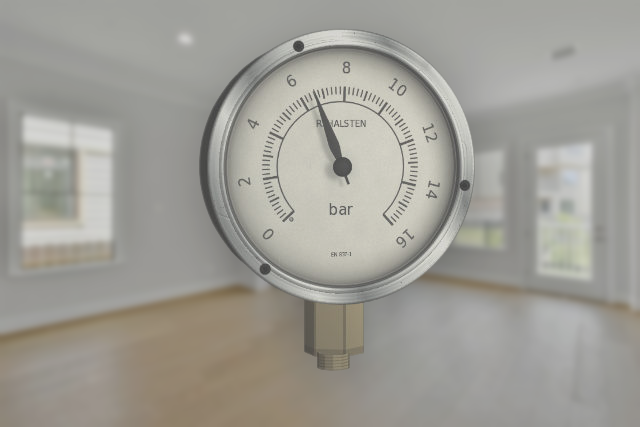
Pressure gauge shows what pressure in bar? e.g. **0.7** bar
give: **6.6** bar
